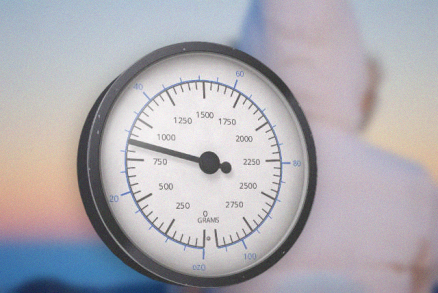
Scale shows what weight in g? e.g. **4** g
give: **850** g
